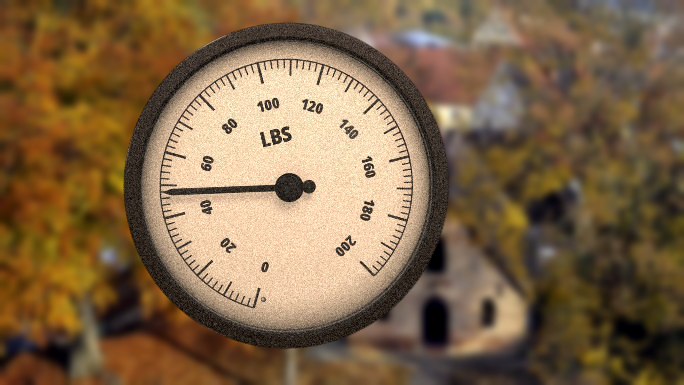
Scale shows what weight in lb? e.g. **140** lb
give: **48** lb
